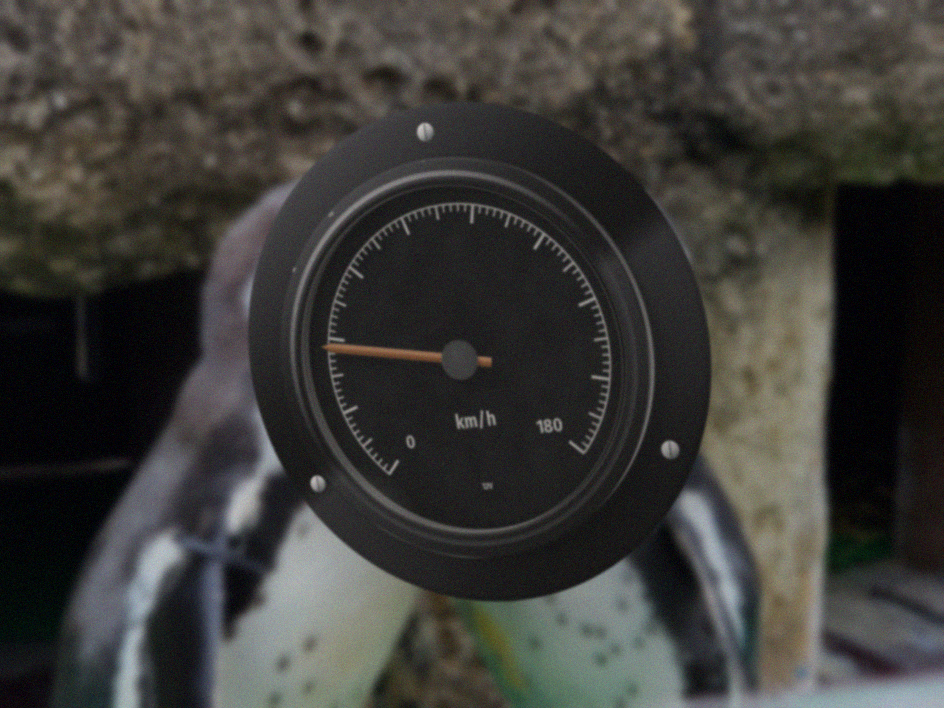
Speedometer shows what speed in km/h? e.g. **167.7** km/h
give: **38** km/h
